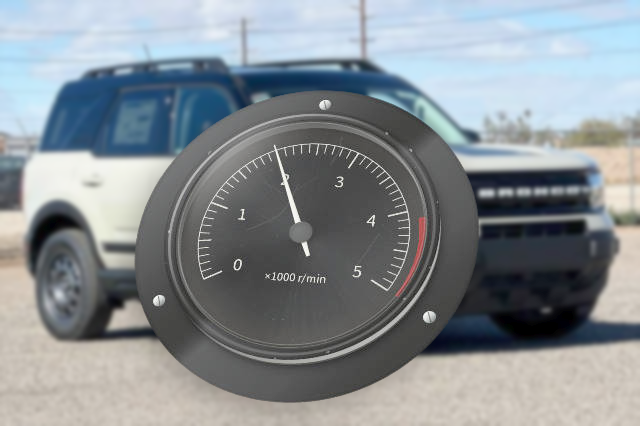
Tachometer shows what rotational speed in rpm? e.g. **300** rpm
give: **2000** rpm
